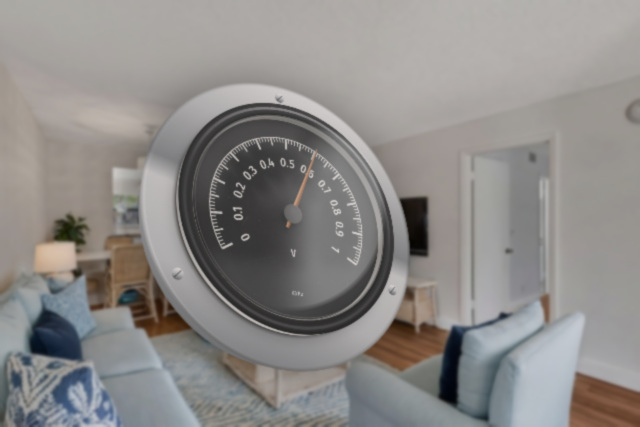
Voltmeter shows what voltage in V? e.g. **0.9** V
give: **0.6** V
